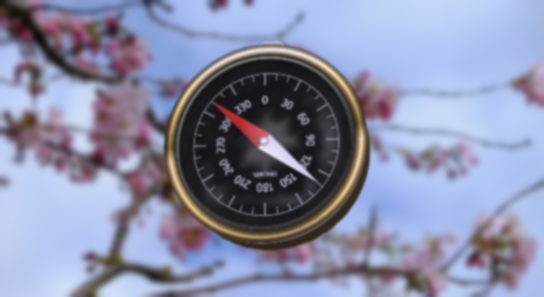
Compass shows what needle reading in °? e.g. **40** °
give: **310** °
